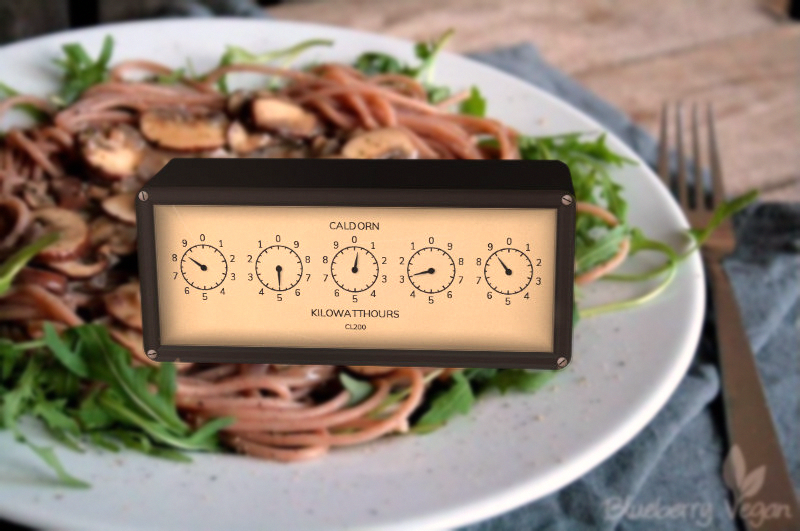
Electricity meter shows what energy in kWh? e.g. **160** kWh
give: **85029** kWh
